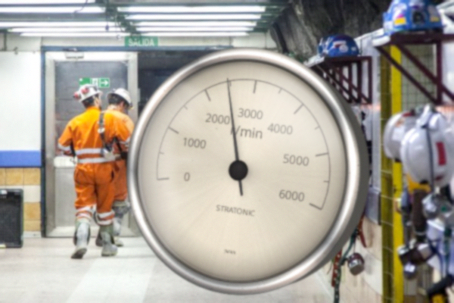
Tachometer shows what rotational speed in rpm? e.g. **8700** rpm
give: **2500** rpm
